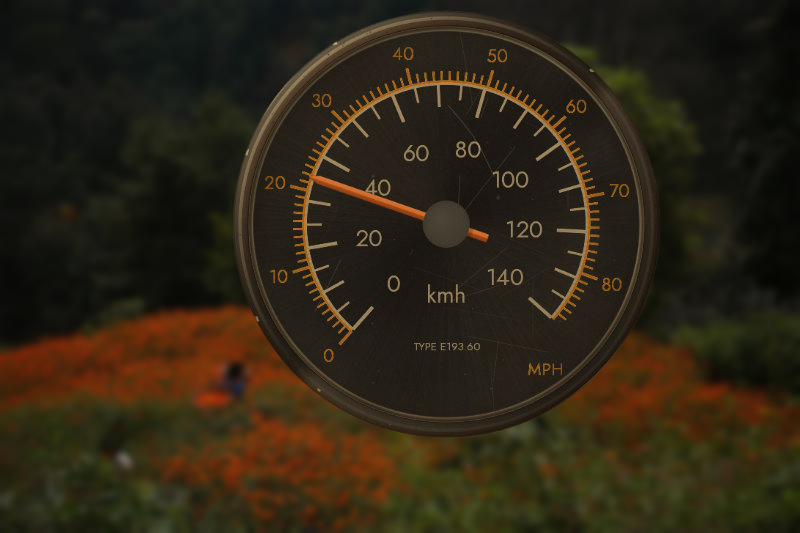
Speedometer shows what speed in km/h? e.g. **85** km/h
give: **35** km/h
